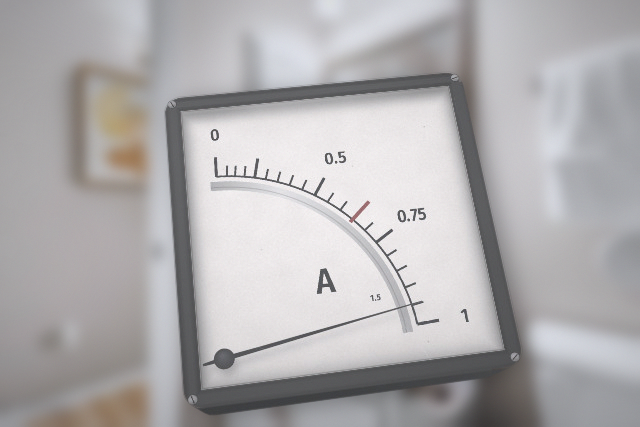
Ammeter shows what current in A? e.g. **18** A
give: **0.95** A
